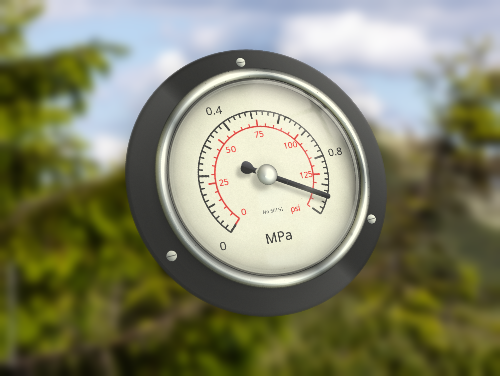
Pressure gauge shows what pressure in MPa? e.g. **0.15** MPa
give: **0.94** MPa
